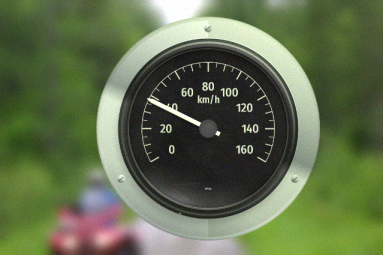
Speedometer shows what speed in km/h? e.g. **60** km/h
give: **37.5** km/h
